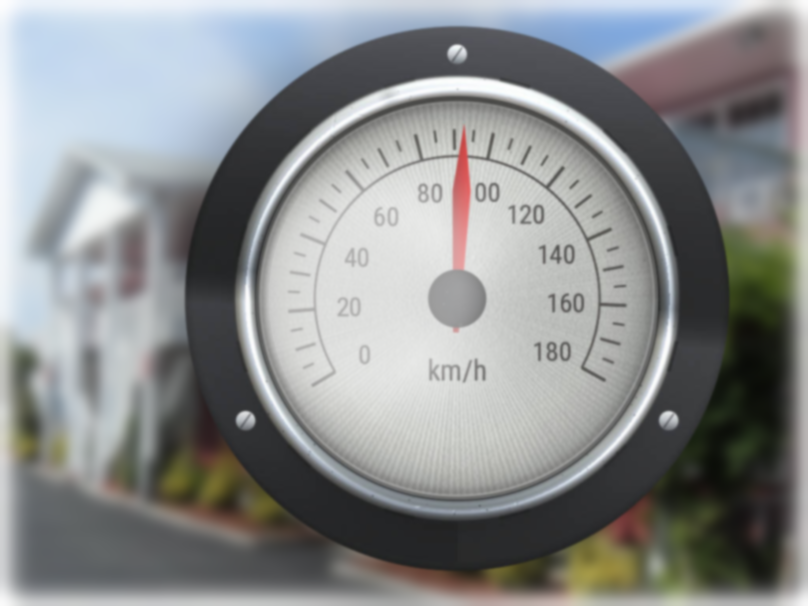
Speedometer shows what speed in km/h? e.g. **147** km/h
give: **92.5** km/h
